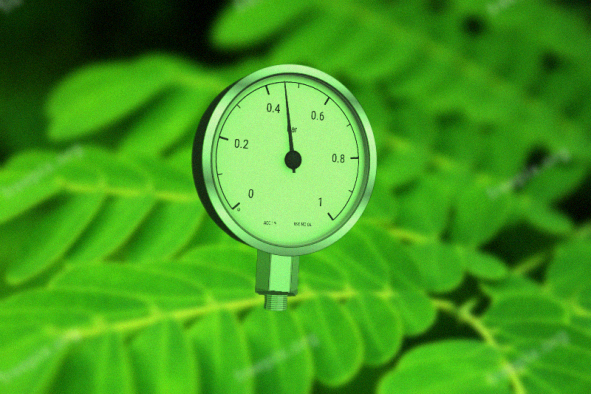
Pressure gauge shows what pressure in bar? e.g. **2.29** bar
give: **0.45** bar
